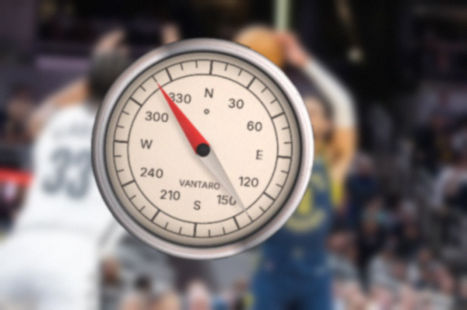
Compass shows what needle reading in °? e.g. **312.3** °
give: **320** °
